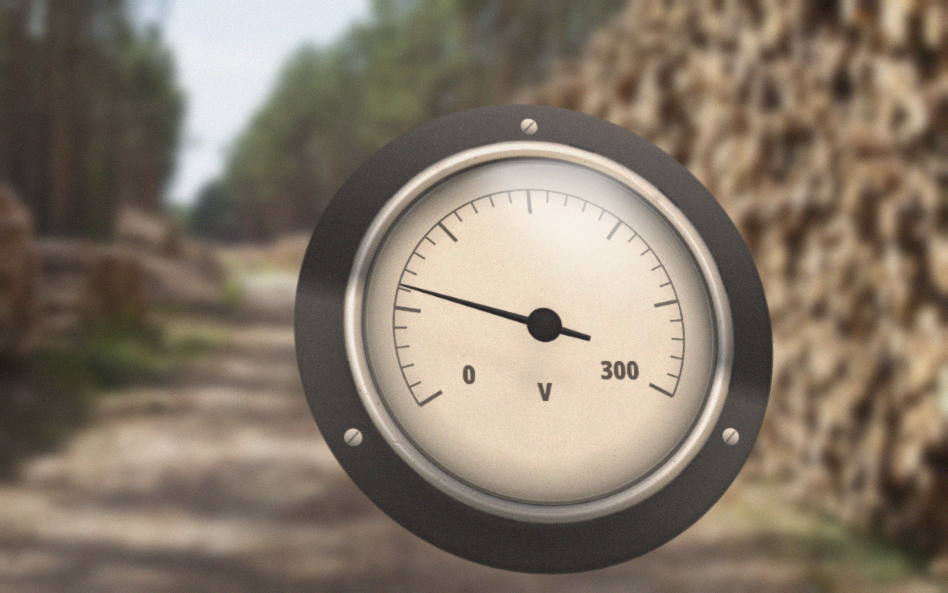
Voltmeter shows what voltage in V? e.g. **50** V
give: **60** V
